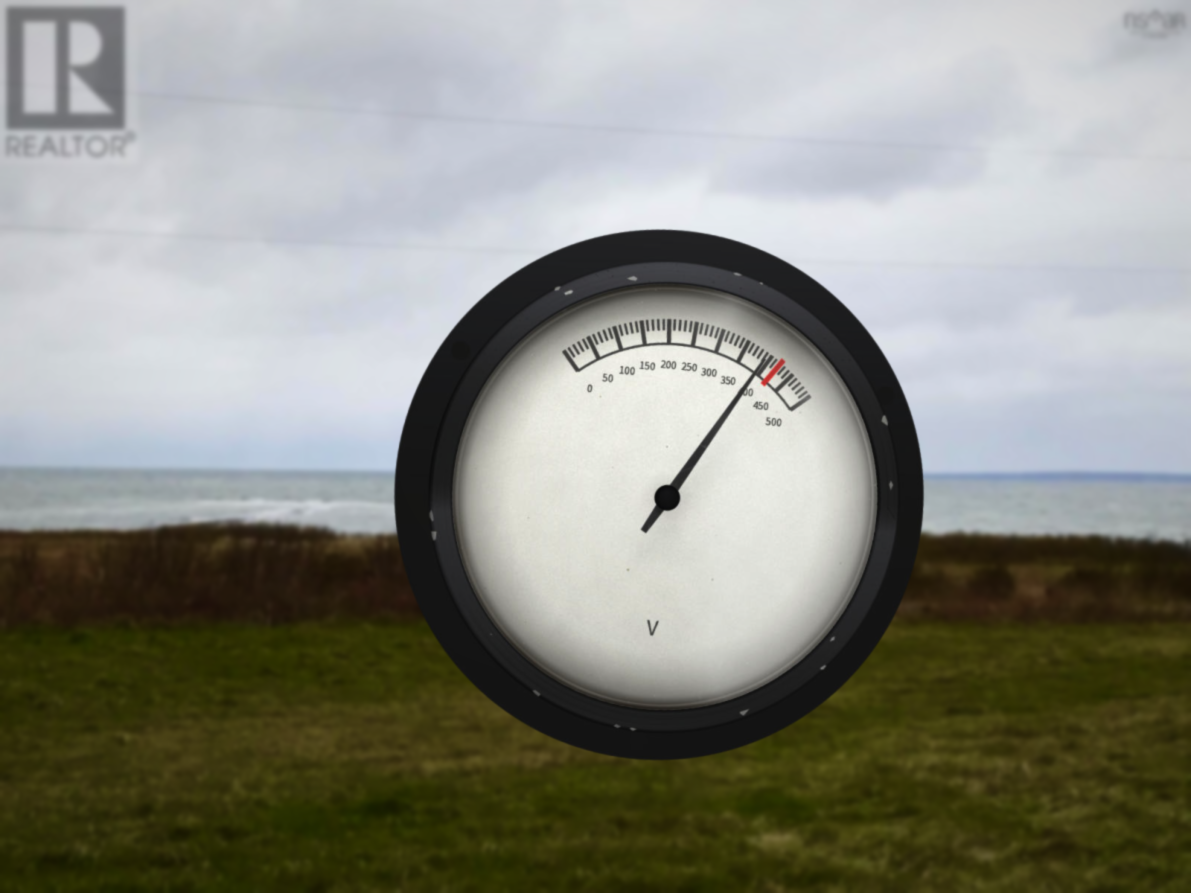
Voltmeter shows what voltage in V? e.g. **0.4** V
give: **390** V
